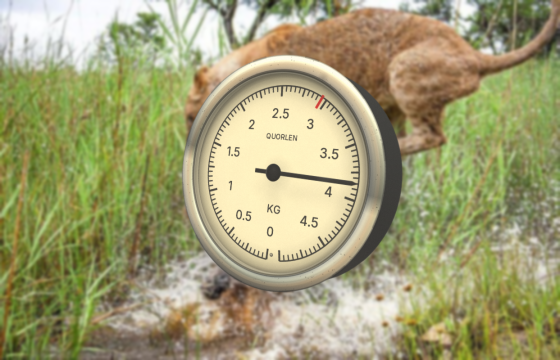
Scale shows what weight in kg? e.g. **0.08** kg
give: **3.85** kg
